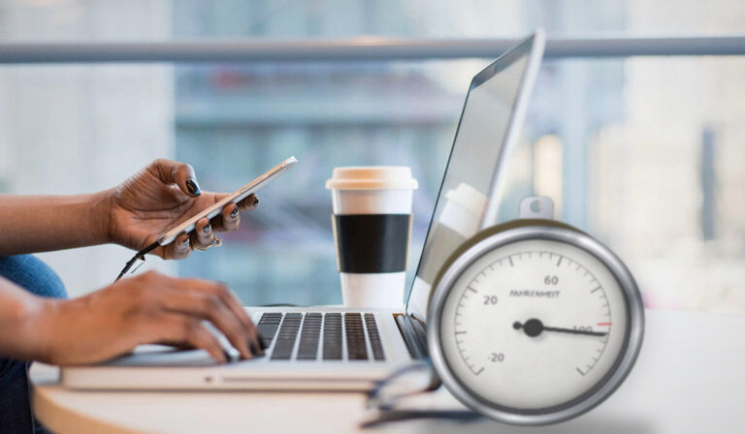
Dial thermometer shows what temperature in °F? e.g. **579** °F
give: **100** °F
